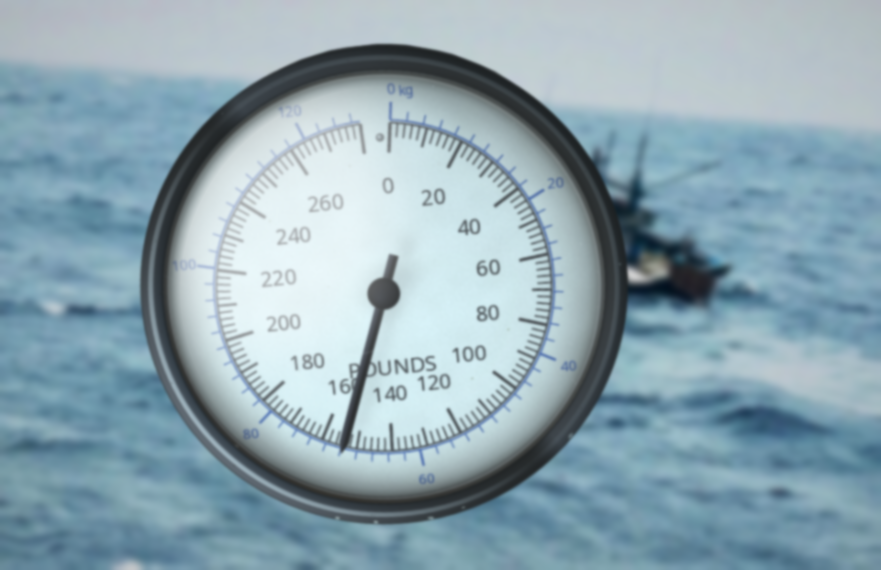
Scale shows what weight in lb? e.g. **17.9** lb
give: **154** lb
